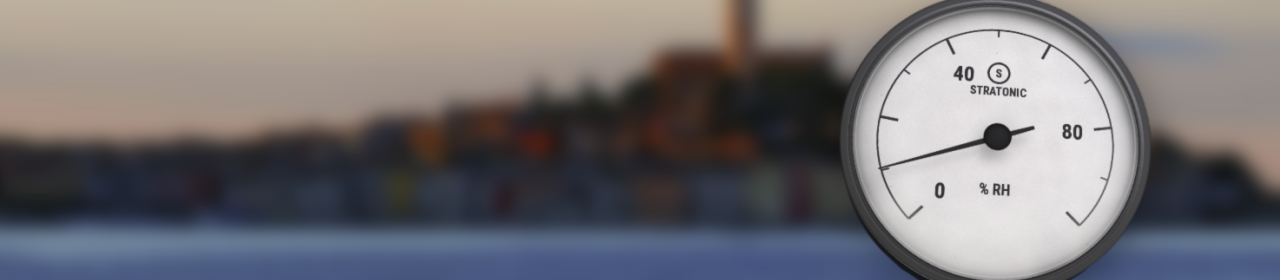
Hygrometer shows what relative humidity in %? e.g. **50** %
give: **10** %
